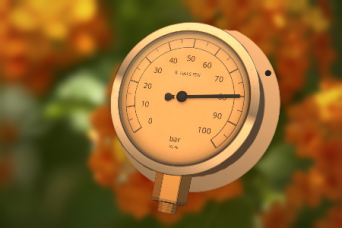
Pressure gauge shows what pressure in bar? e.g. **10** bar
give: **80** bar
